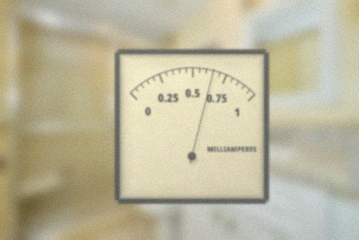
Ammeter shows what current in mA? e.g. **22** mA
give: **0.65** mA
